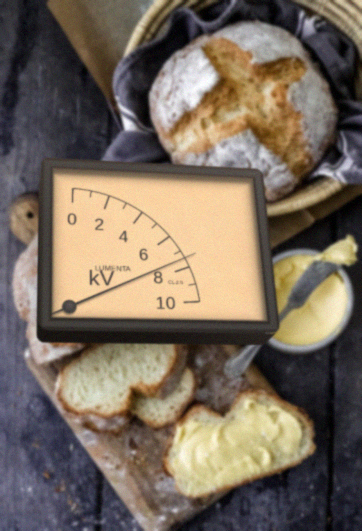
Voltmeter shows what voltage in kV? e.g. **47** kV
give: **7.5** kV
